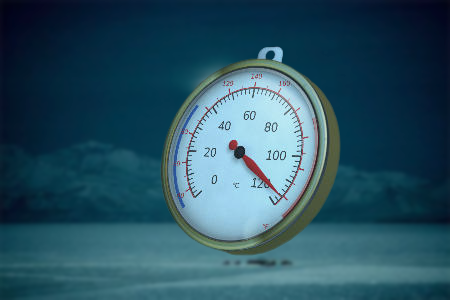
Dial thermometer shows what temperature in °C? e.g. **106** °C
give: **116** °C
